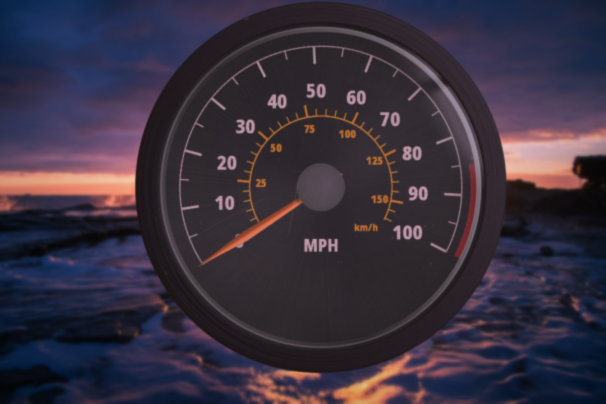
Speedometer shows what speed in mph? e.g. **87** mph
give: **0** mph
